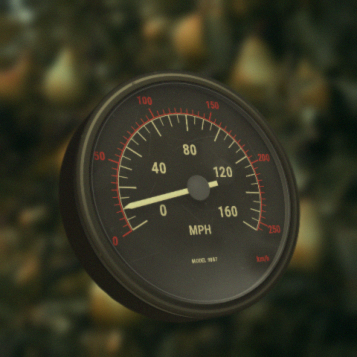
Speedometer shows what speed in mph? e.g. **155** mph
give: **10** mph
